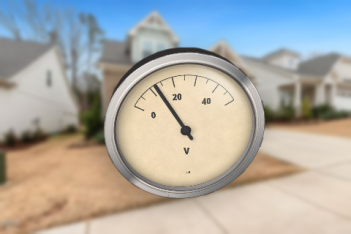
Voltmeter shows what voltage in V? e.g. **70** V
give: **12.5** V
